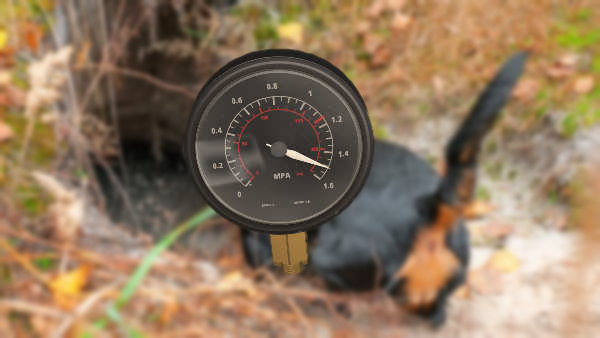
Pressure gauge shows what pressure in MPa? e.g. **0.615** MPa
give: **1.5** MPa
